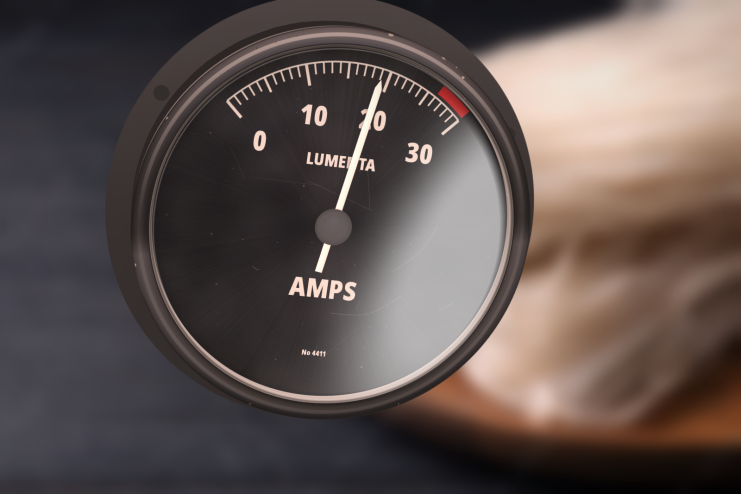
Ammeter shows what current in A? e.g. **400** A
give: **19** A
